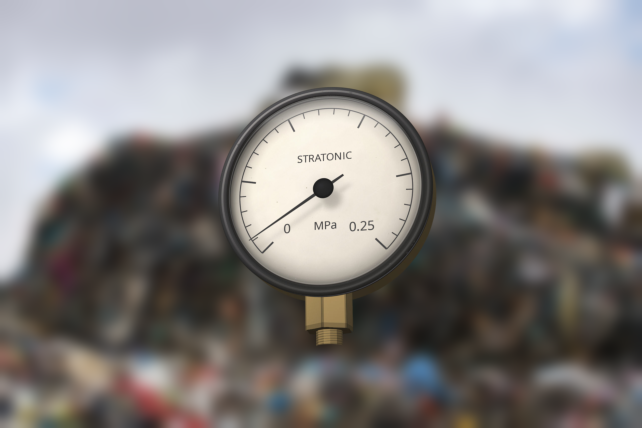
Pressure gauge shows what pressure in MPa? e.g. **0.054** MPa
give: **0.01** MPa
